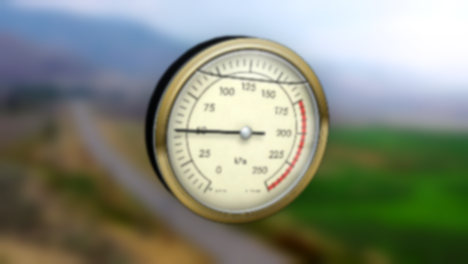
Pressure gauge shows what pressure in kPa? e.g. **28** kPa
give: **50** kPa
